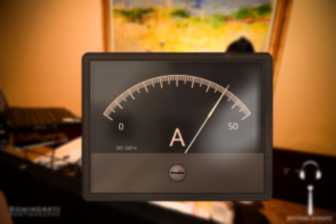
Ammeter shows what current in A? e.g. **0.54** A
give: **40** A
